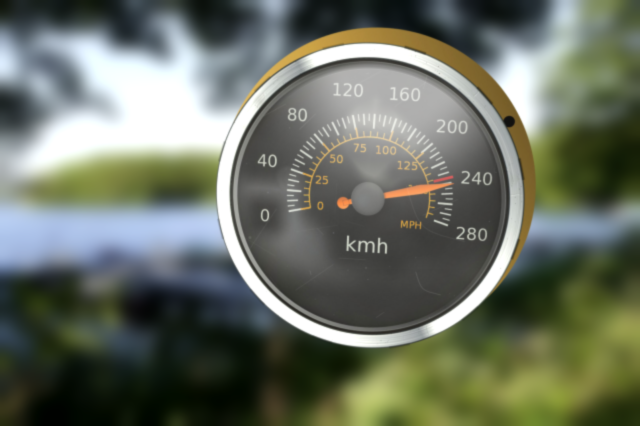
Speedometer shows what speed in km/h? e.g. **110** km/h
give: **240** km/h
